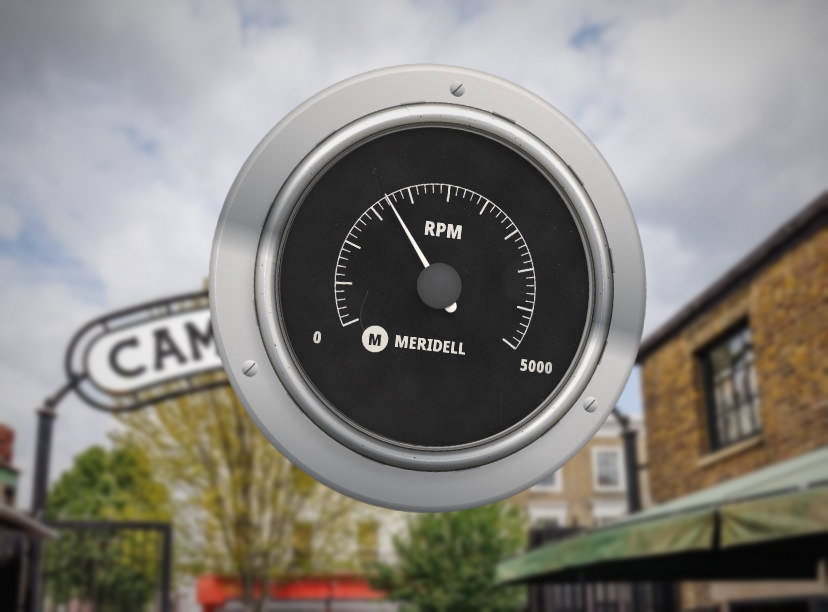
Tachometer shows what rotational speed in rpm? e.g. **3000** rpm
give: **1700** rpm
